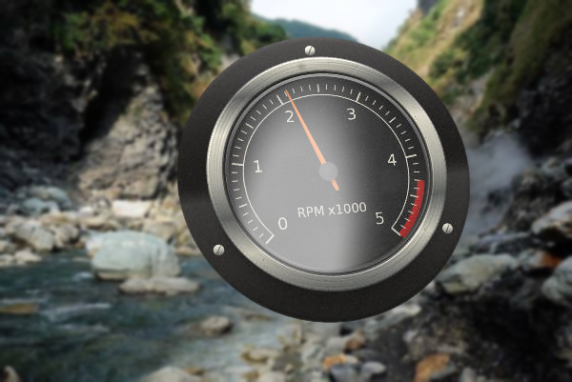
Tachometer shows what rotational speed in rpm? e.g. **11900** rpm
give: **2100** rpm
